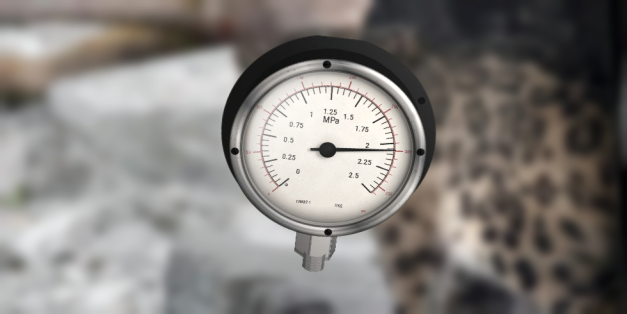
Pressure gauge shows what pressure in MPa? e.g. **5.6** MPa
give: **2.05** MPa
